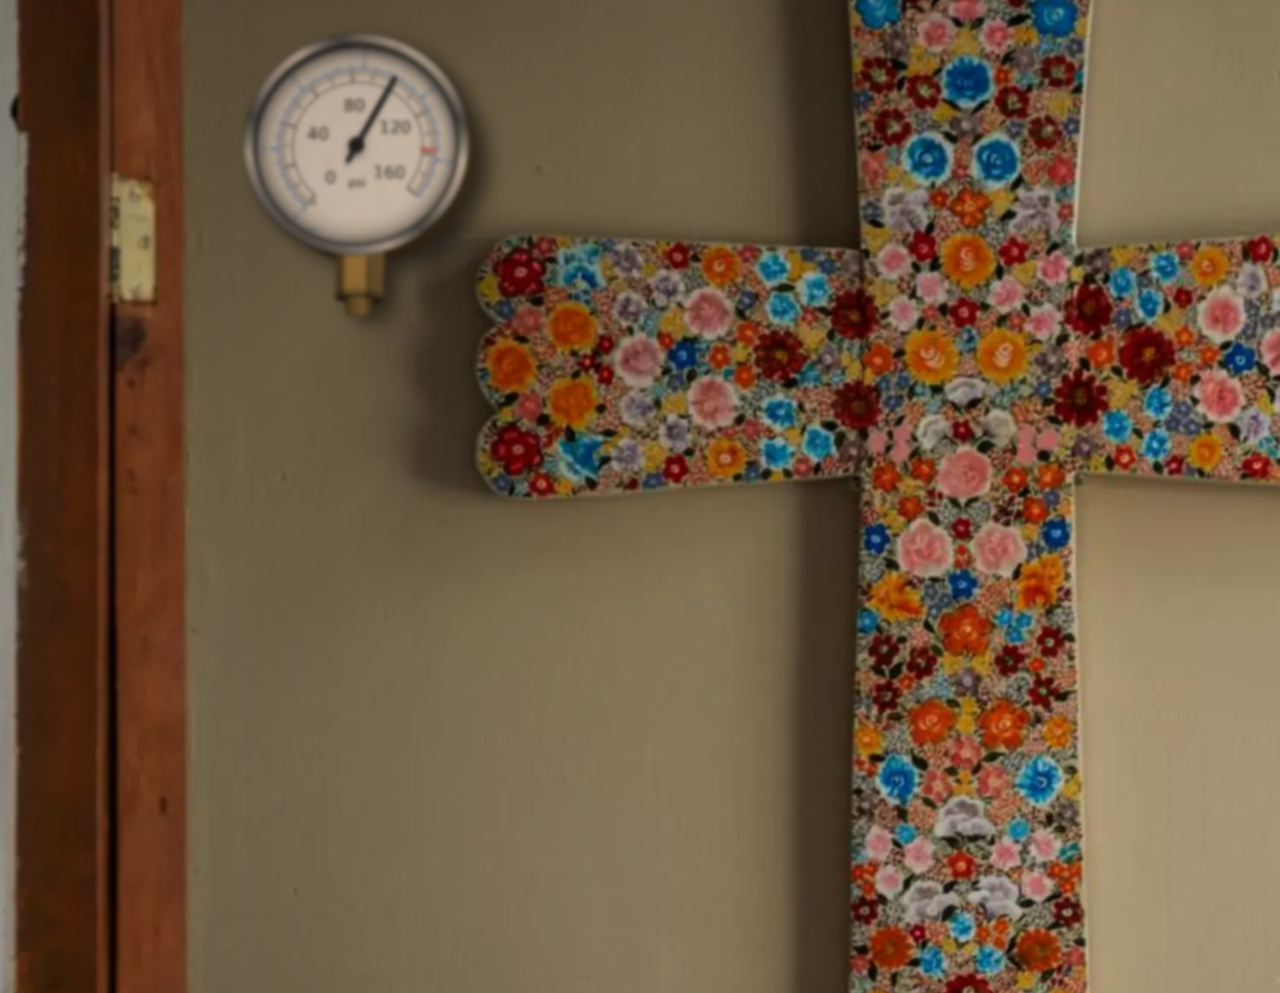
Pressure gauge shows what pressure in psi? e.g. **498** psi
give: **100** psi
